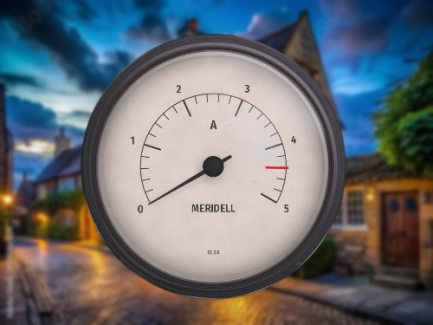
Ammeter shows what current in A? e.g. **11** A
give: **0** A
